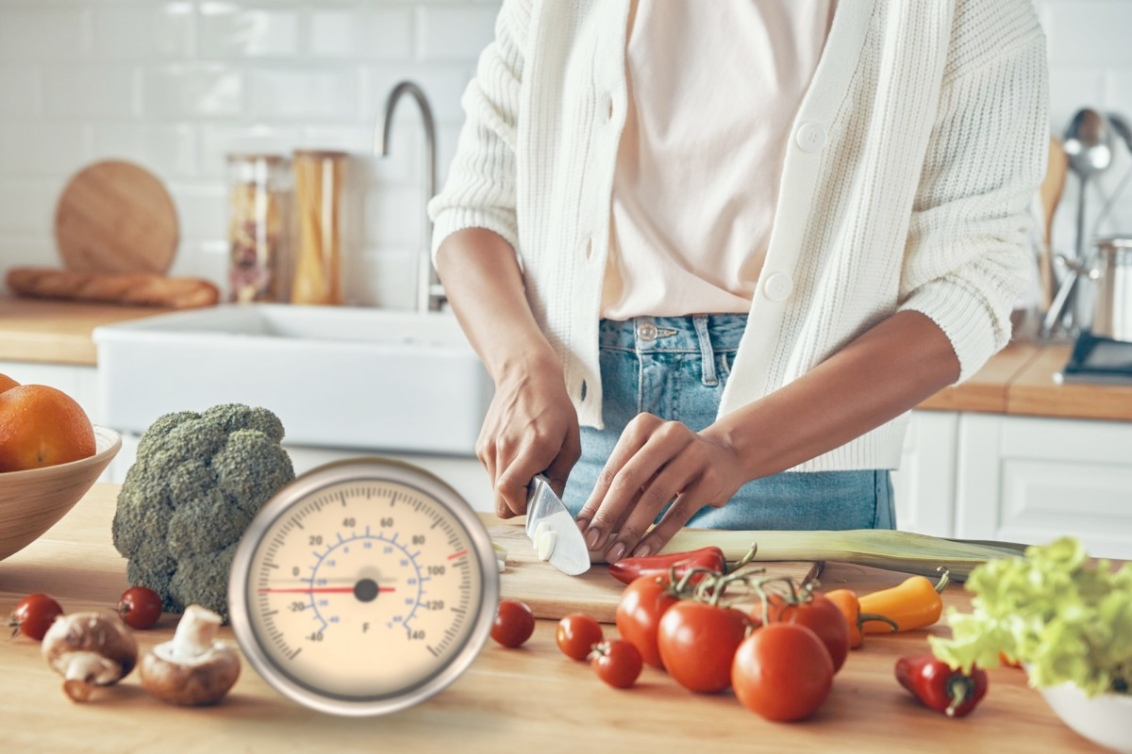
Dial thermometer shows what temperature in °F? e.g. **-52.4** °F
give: **-10** °F
